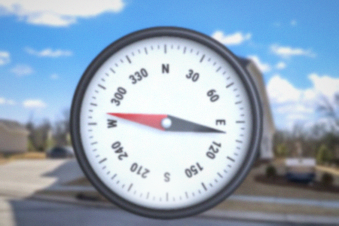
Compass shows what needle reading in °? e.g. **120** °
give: **280** °
